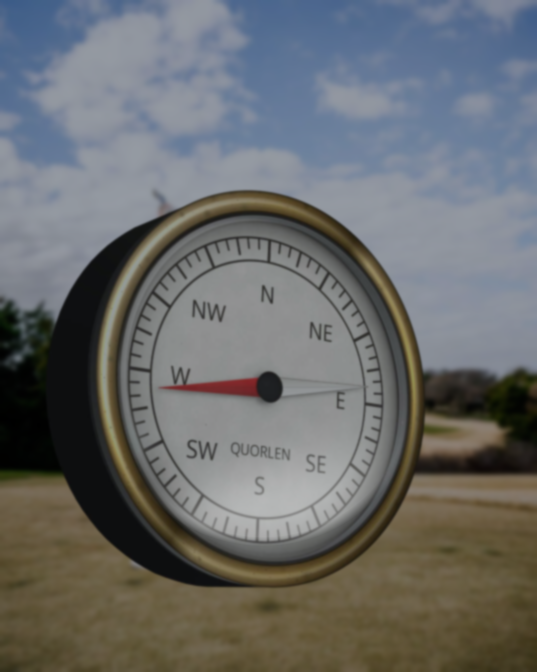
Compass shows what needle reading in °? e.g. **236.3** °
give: **262.5** °
